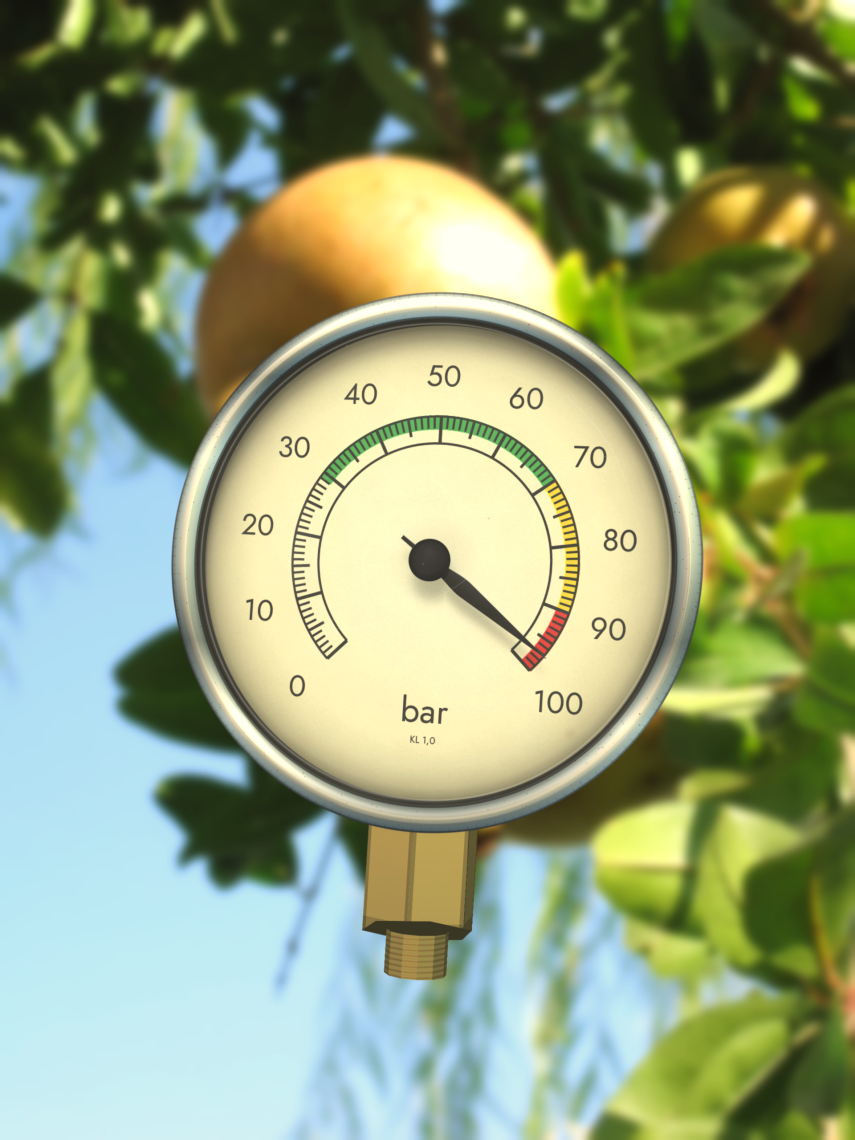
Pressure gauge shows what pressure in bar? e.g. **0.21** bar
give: **97** bar
